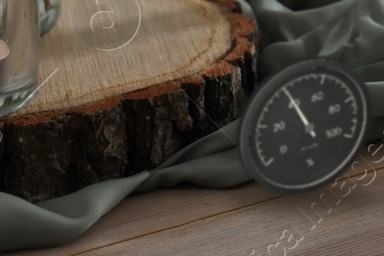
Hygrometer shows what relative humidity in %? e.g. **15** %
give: **40** %
